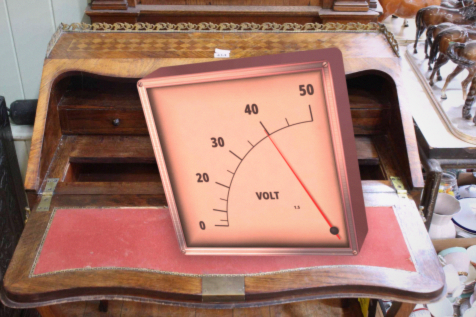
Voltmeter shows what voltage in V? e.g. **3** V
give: **40** V
